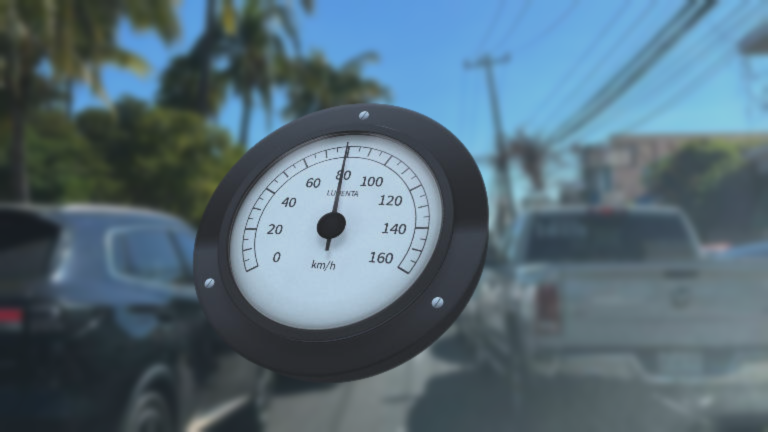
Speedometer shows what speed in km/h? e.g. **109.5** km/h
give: **80** km/h
